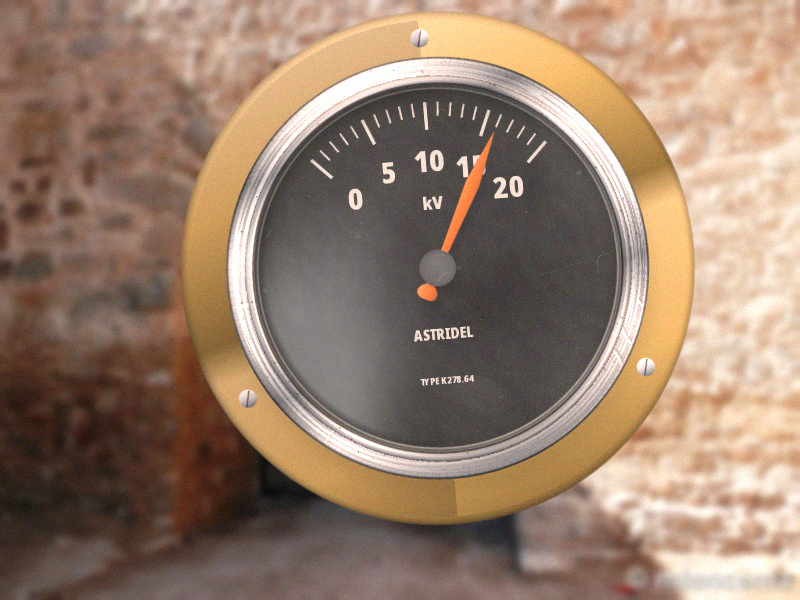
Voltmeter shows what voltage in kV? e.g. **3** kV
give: **16** kV
